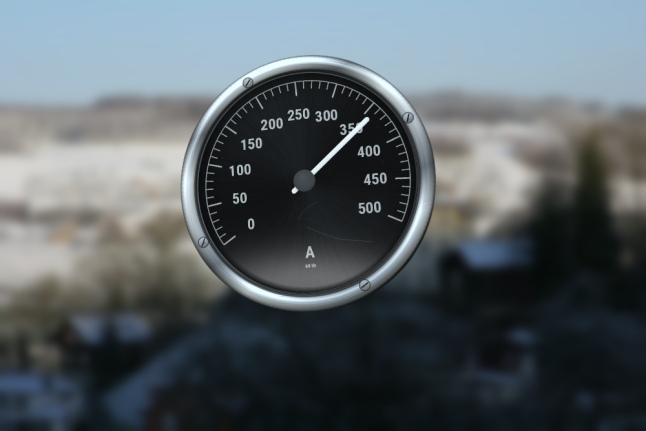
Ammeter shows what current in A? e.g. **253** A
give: **360** A
